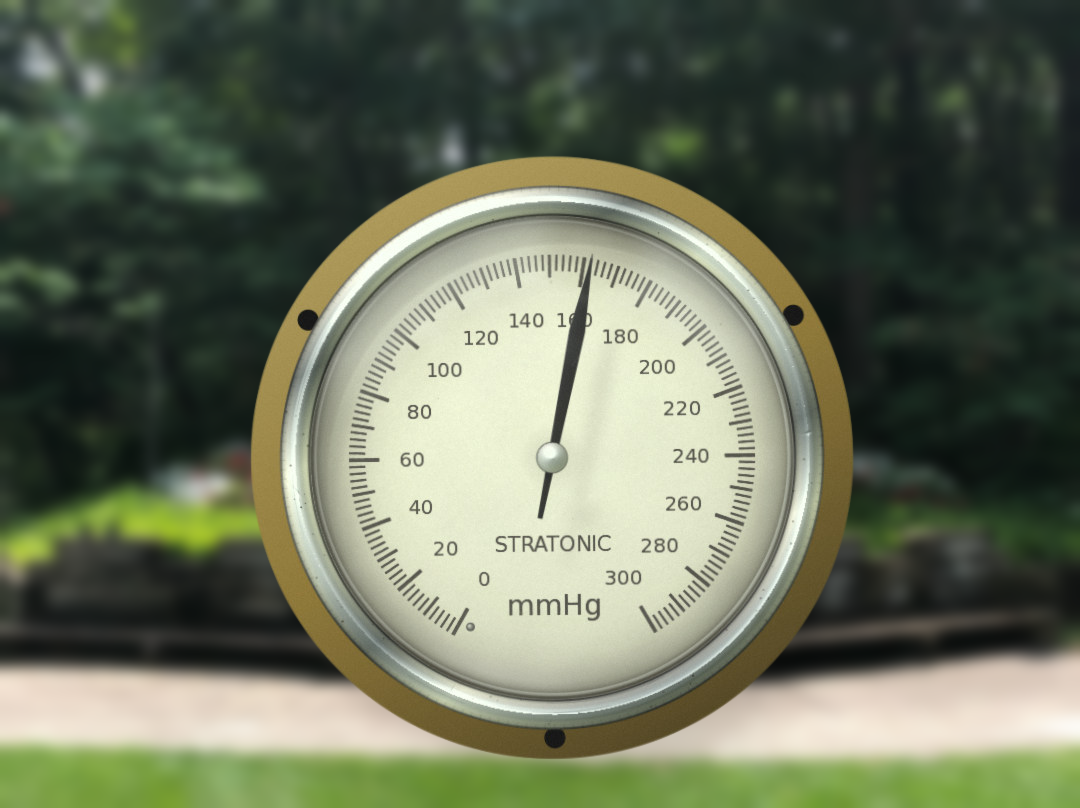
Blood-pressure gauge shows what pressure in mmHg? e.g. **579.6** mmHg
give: **162** mmHg
